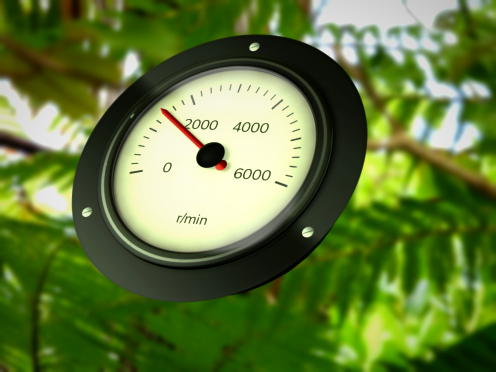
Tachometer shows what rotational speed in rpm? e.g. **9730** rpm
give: **1400** rpm
